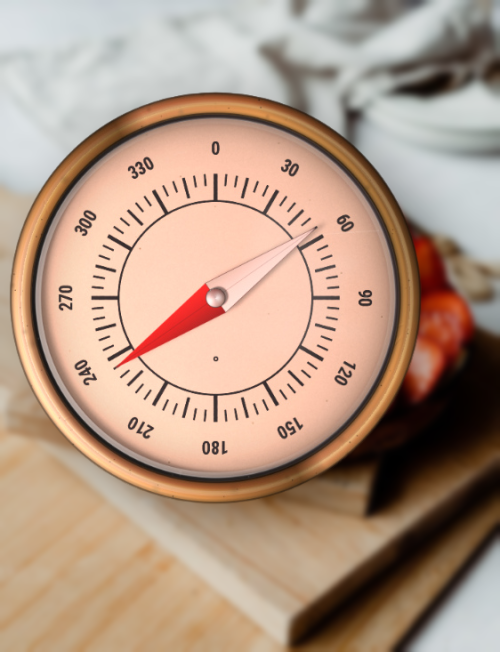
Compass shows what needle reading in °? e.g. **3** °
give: **235** °
